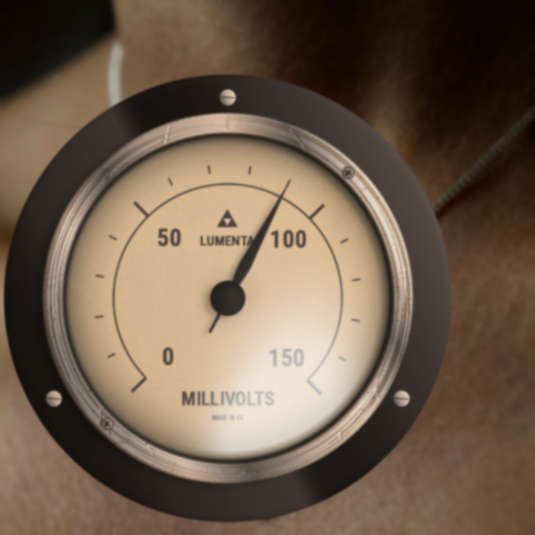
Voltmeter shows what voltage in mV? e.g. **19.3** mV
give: **90** mV
